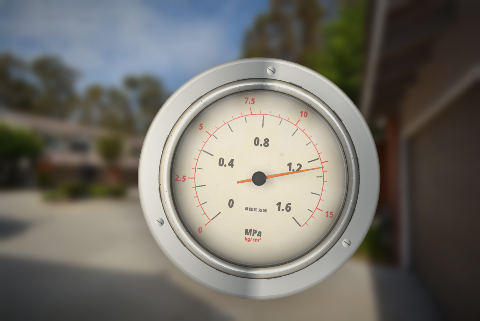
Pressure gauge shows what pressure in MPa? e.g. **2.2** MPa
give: **1.25** MPa
